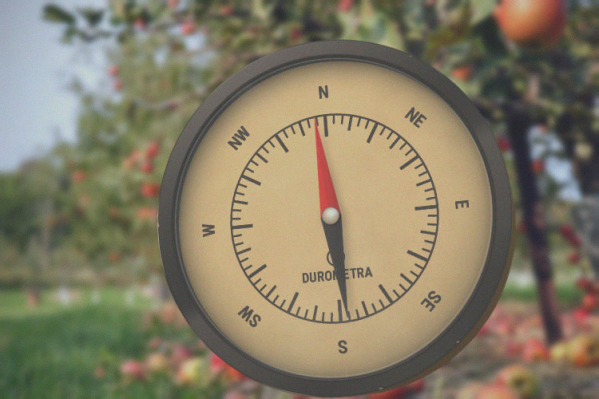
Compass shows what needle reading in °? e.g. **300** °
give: **355** °
